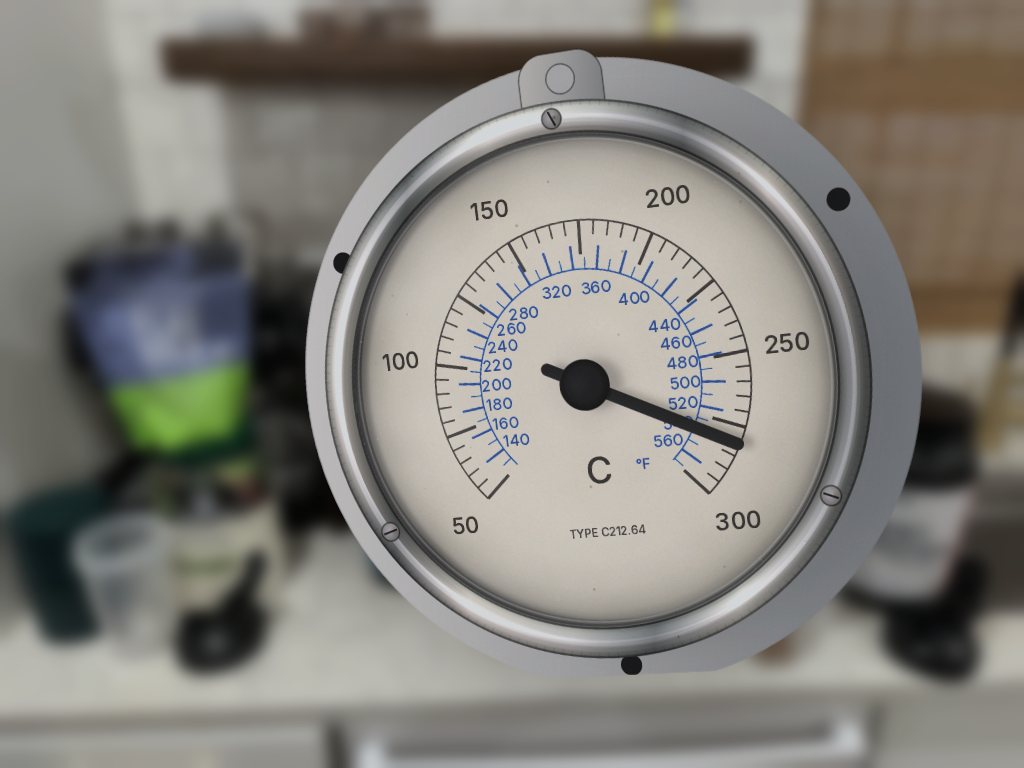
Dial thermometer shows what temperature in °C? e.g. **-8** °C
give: **280** °C
